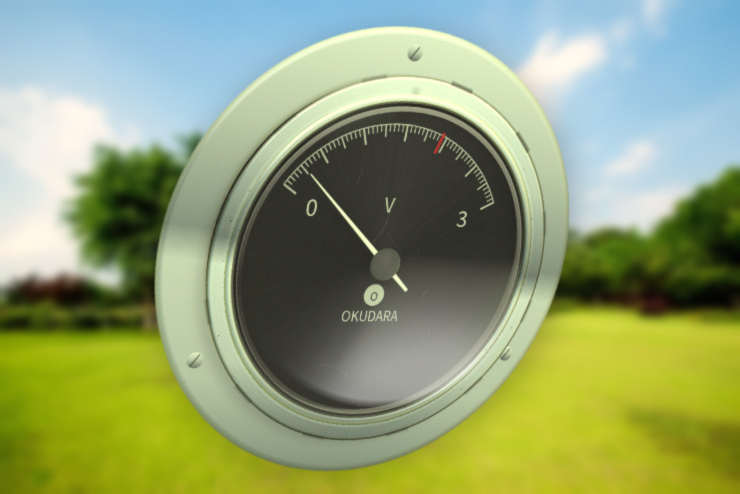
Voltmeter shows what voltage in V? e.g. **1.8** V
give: **0.25** V
